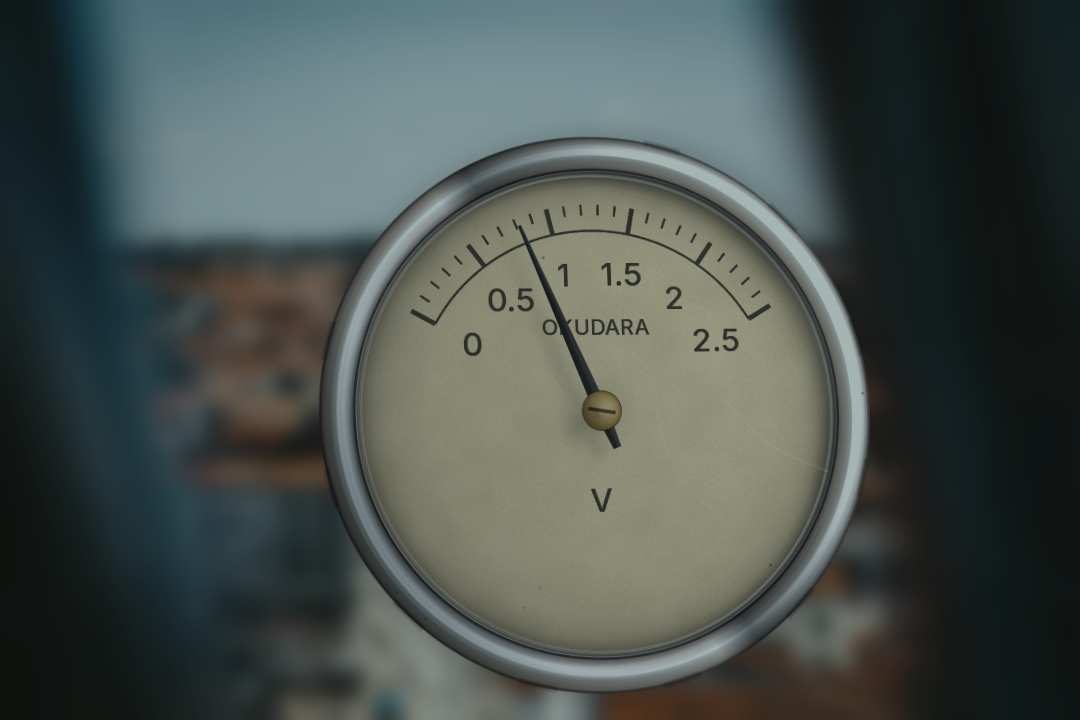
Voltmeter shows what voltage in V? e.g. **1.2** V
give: **0.8** V
